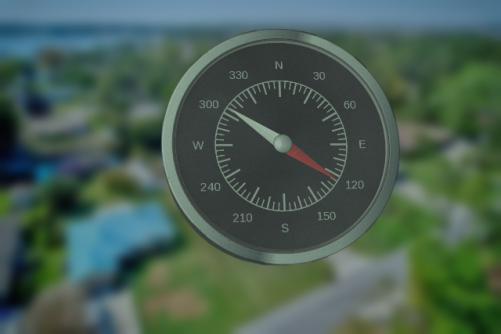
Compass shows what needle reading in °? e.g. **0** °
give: **125** °
